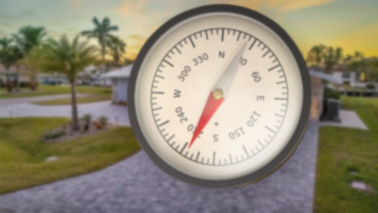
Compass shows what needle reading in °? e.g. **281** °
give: **205** °
